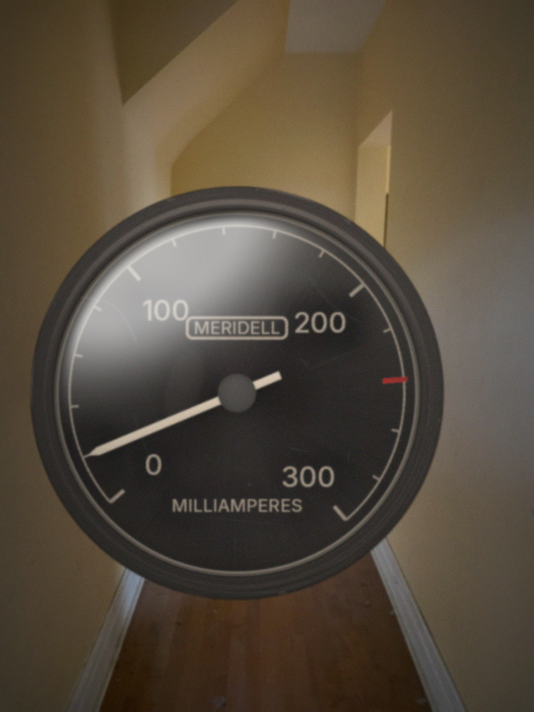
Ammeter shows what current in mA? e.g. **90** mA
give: **20** mA
